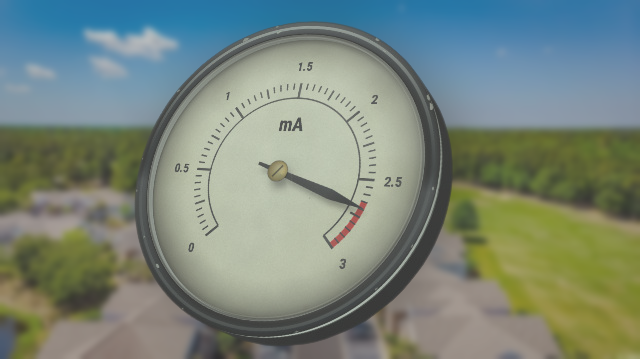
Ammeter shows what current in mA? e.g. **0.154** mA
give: **2.7** mA
